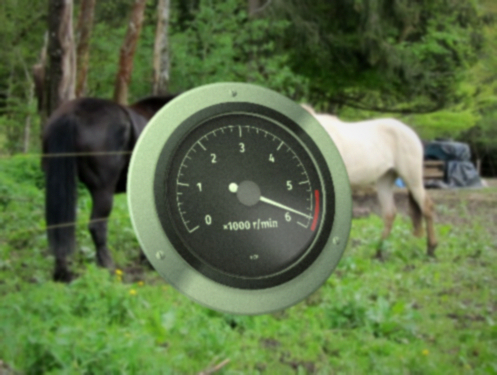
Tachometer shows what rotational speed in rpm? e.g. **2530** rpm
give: **5800** rpm
